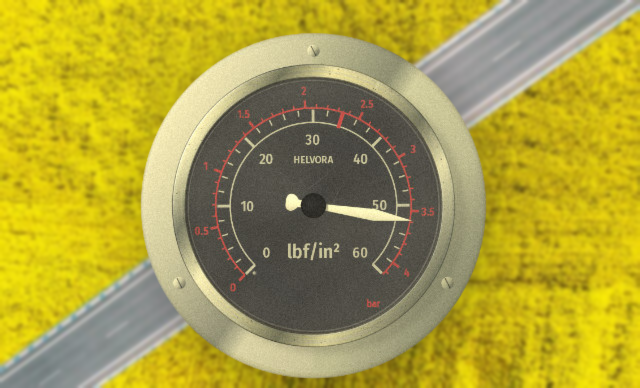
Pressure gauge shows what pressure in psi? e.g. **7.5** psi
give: **52** psi
